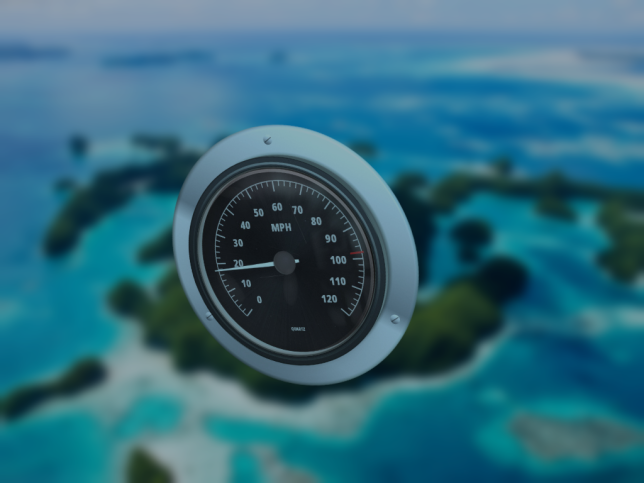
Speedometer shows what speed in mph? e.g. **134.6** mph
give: **18** mph
